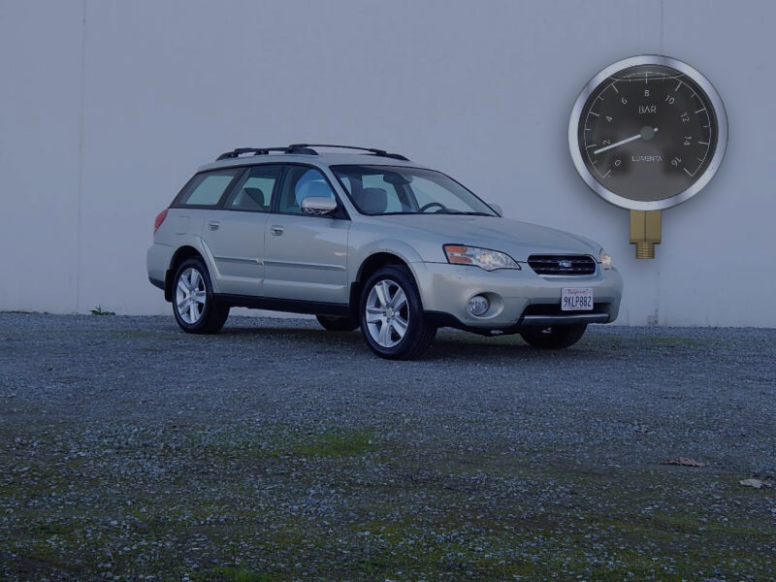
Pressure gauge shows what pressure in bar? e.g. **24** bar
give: **1.5** bar
